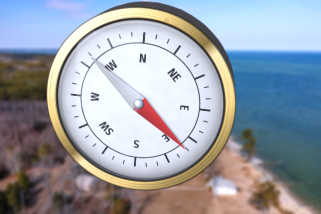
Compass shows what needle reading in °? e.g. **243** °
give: **130** °
